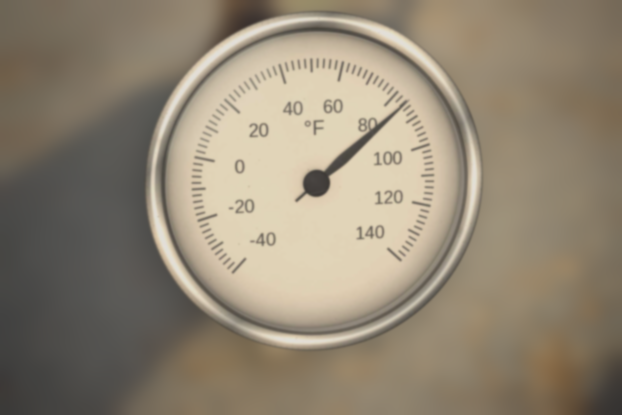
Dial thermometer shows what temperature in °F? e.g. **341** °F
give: **84** °F
